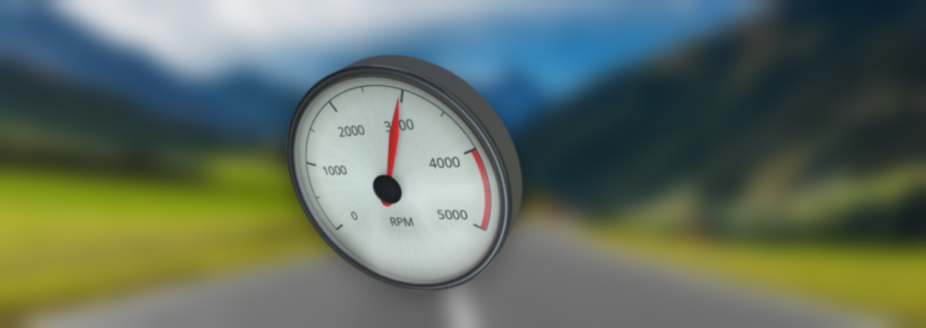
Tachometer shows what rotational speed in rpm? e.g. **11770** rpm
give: **3000** rpm
